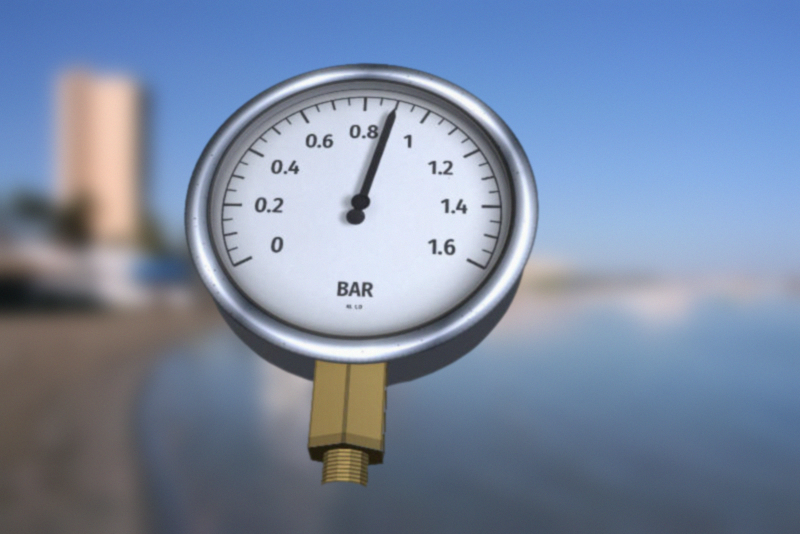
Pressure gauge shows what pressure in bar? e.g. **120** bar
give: **0.9** bar
